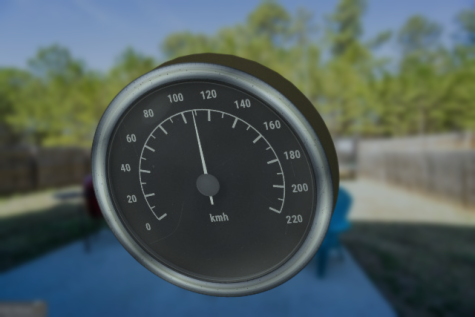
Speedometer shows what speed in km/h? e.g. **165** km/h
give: **110** km/h
